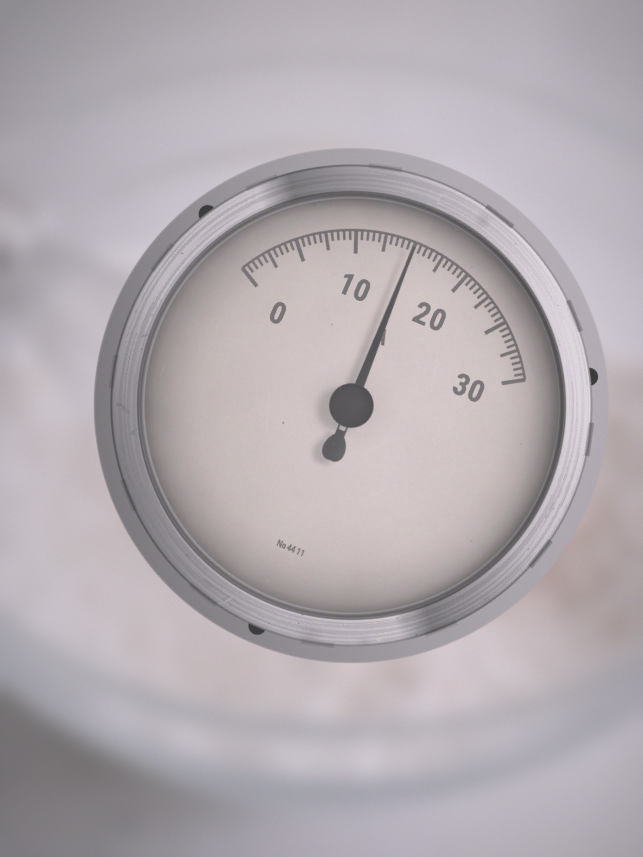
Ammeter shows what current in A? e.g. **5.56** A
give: **15** A
